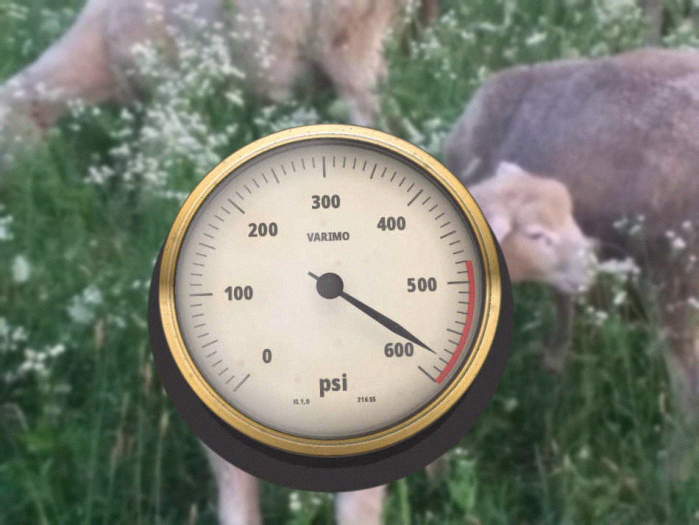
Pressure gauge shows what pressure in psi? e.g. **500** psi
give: **580** psi
